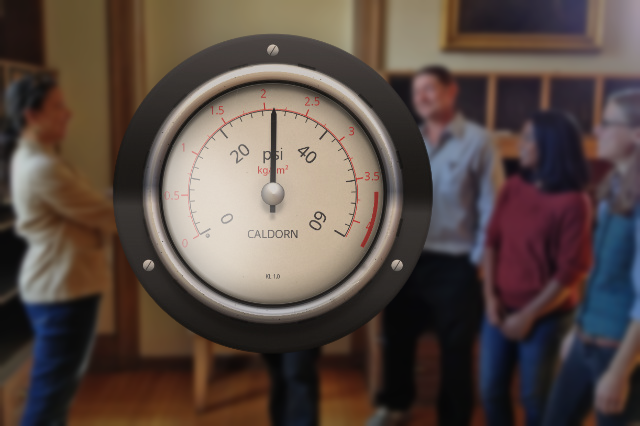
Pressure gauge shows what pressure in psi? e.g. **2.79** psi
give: **30** psi
